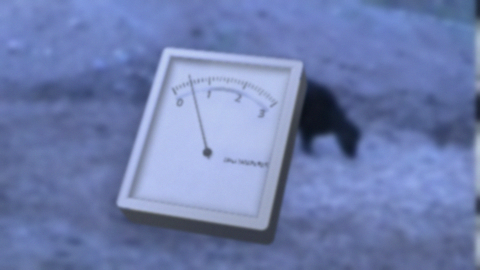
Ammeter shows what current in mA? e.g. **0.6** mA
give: **0.5** mA
